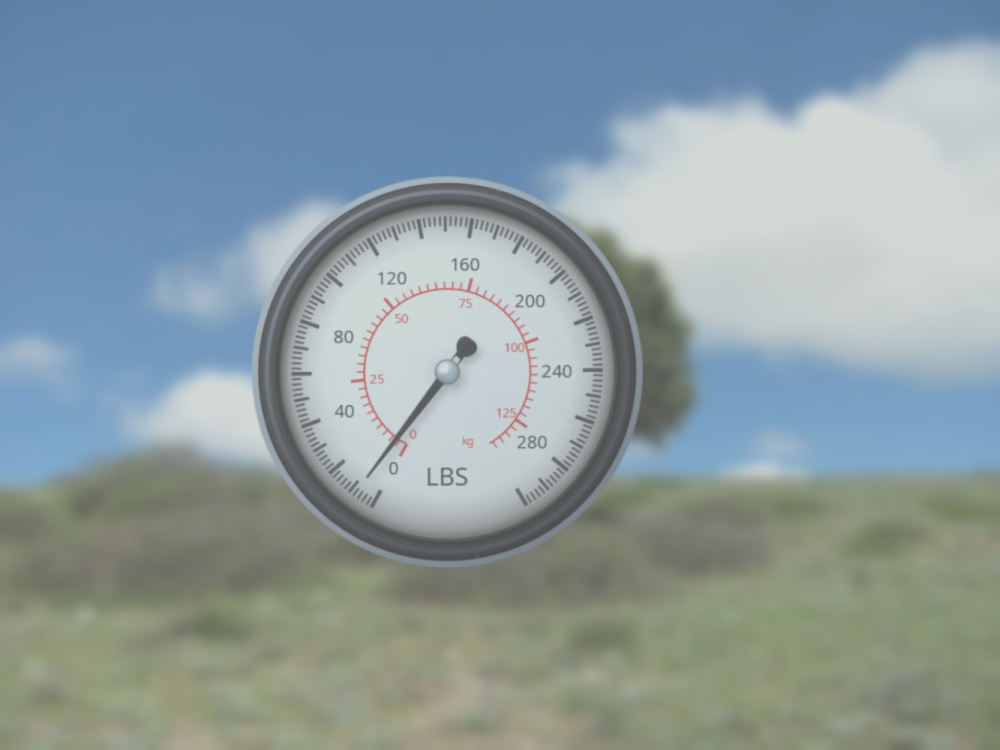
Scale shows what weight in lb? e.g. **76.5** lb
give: **8** lb
